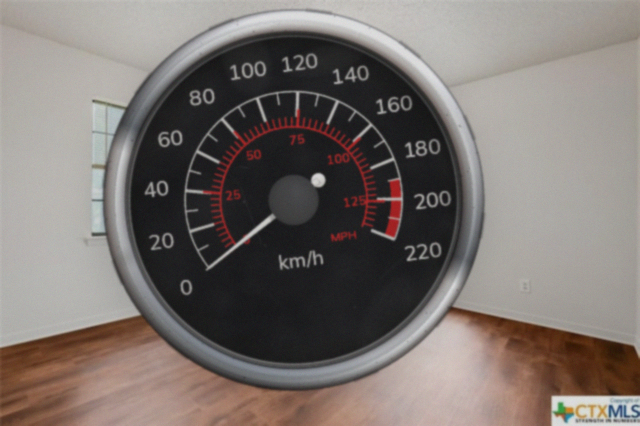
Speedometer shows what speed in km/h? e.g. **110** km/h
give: **0** km/h
